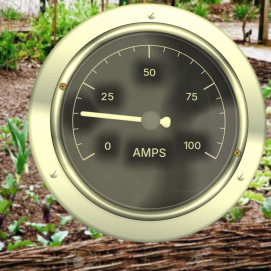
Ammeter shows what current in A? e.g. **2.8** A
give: **15** A
